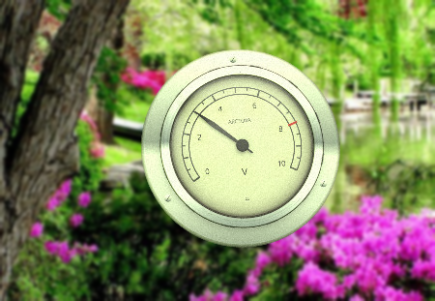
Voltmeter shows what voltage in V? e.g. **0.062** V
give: **3** V
